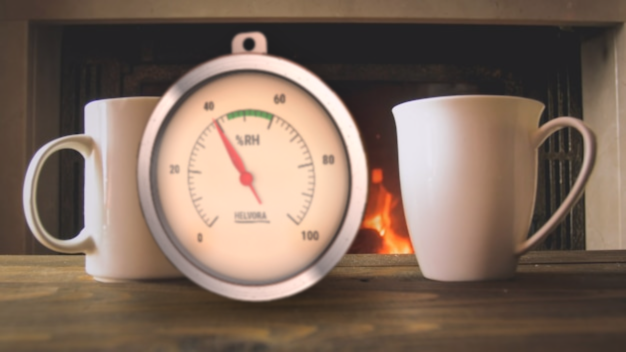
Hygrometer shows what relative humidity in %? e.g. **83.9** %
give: **40** %
